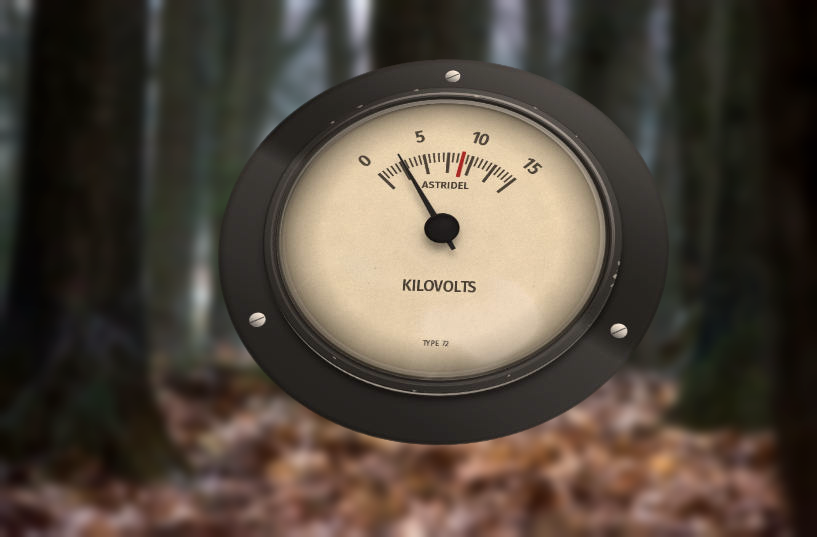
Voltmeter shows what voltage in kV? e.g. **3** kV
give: **2.5** kV
